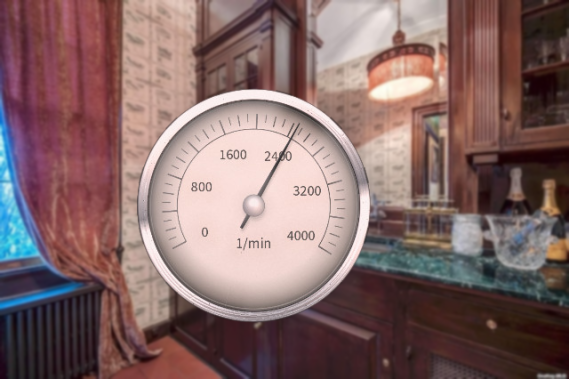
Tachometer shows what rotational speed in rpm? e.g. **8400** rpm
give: **2450** rpm
